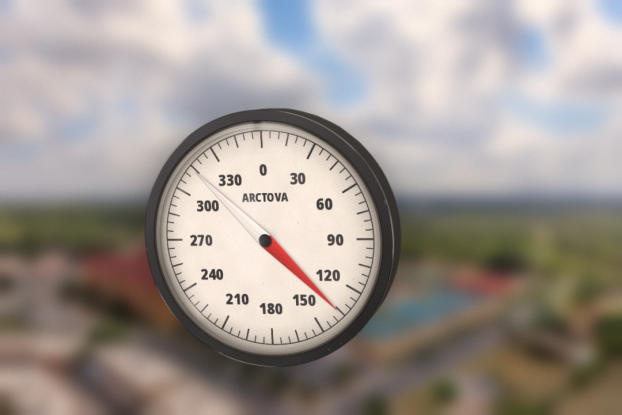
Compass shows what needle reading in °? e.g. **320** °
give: **135** °
